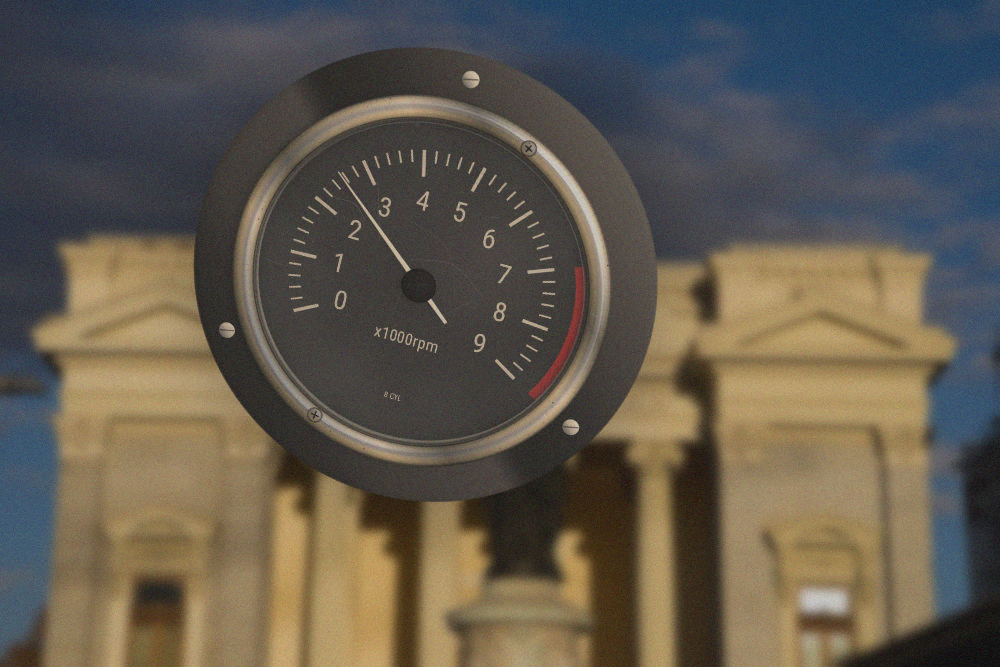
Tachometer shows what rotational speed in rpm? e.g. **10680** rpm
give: **2600** rpm
